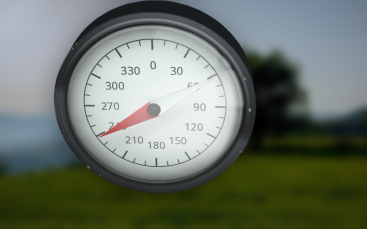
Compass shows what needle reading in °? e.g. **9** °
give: **240** °
